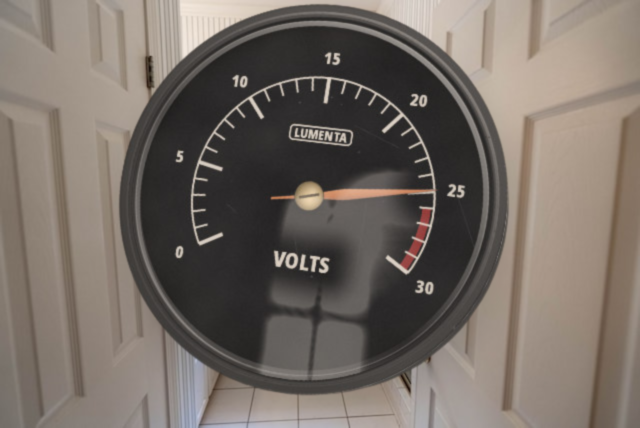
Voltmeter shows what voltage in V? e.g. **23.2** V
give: **25** V
